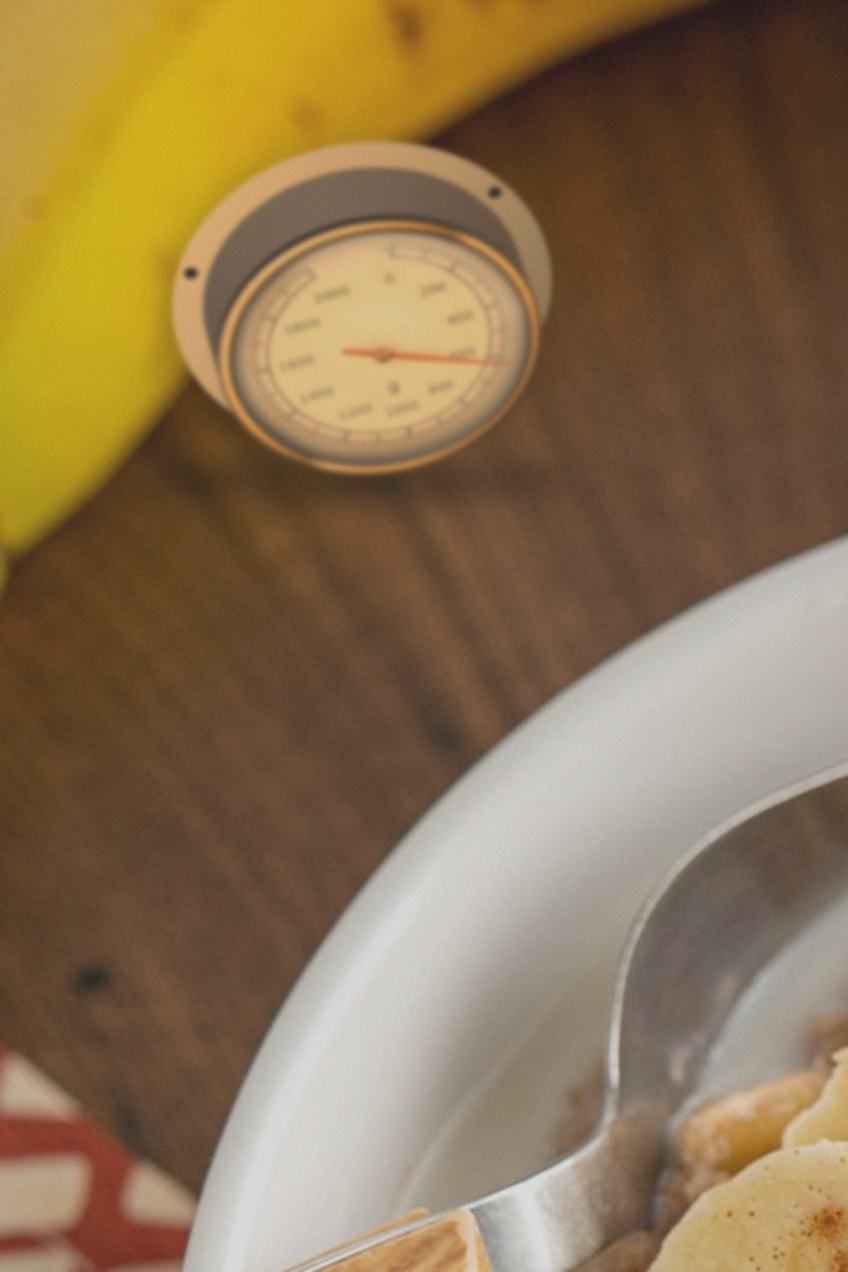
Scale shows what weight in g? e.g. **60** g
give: **600** g
